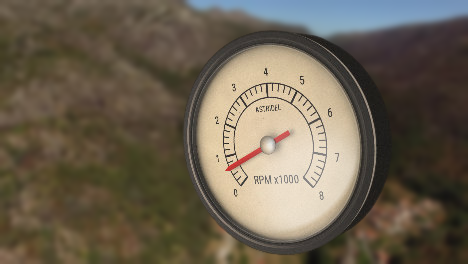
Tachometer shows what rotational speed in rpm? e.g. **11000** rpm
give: **600** rpm
